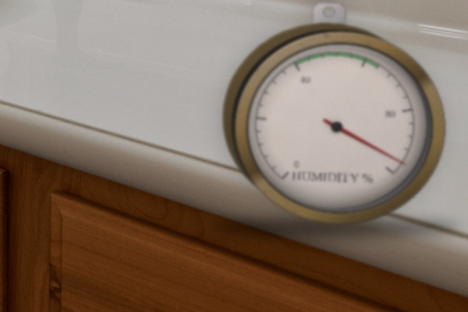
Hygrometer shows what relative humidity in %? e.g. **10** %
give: **96** %
